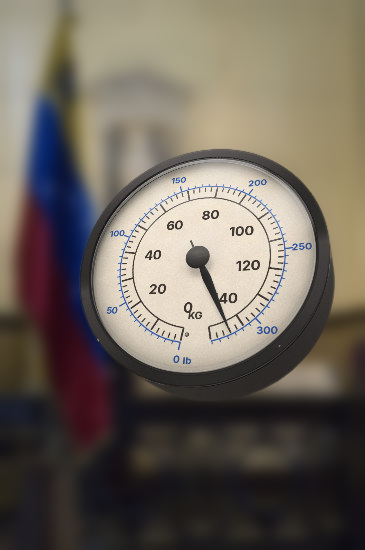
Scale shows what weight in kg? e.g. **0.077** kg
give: **144** kg
